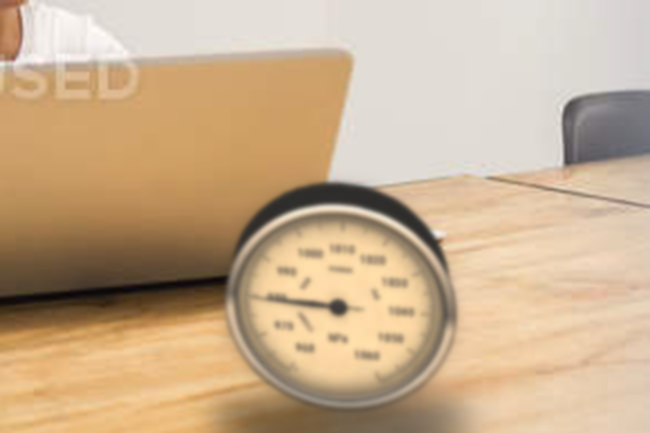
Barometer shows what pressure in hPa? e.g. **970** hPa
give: **980** hPa
